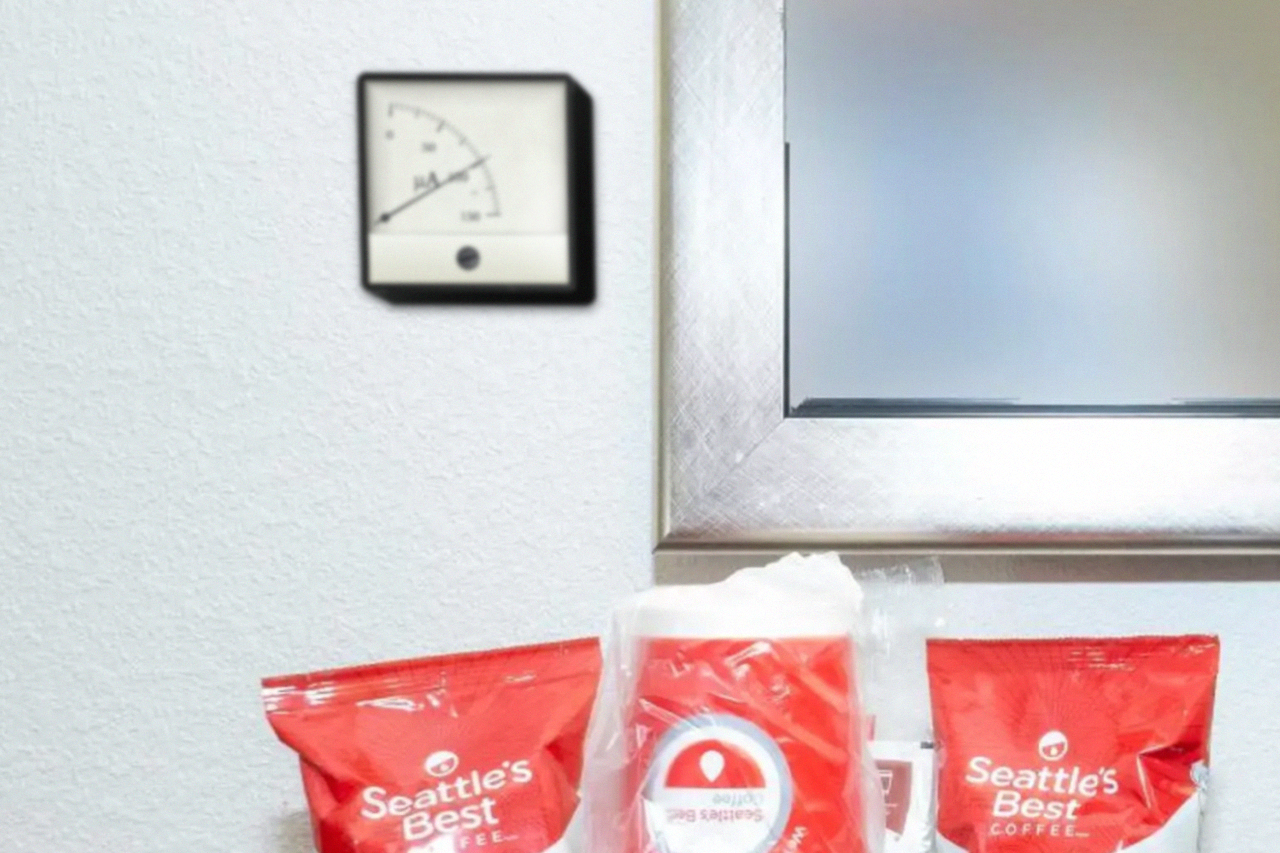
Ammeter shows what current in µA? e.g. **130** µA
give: **100** µA
